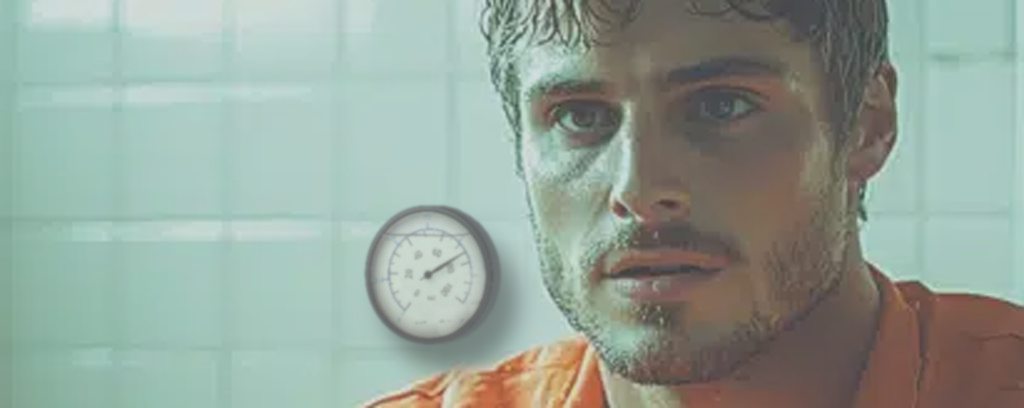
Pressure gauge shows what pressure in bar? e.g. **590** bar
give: **75** bar
